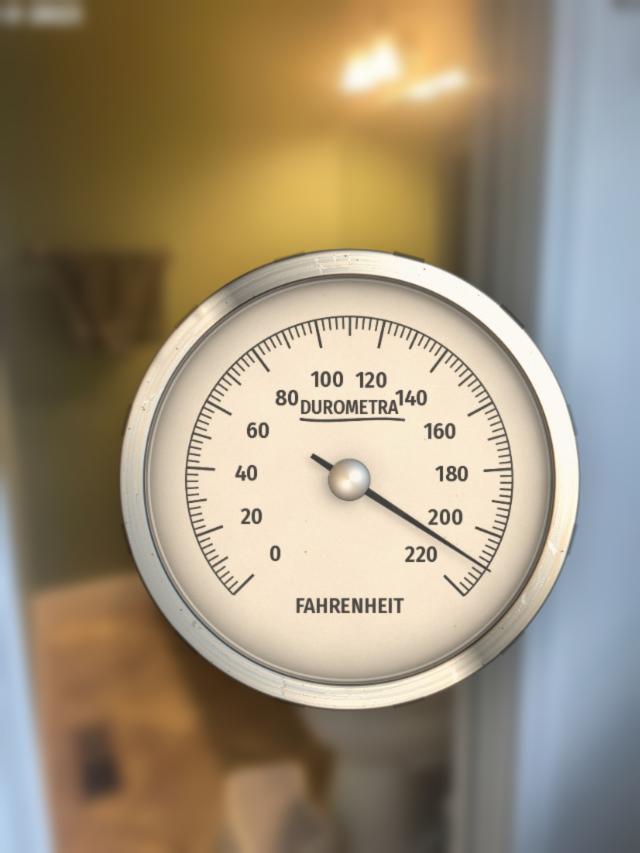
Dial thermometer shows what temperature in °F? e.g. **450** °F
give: **210** °F
